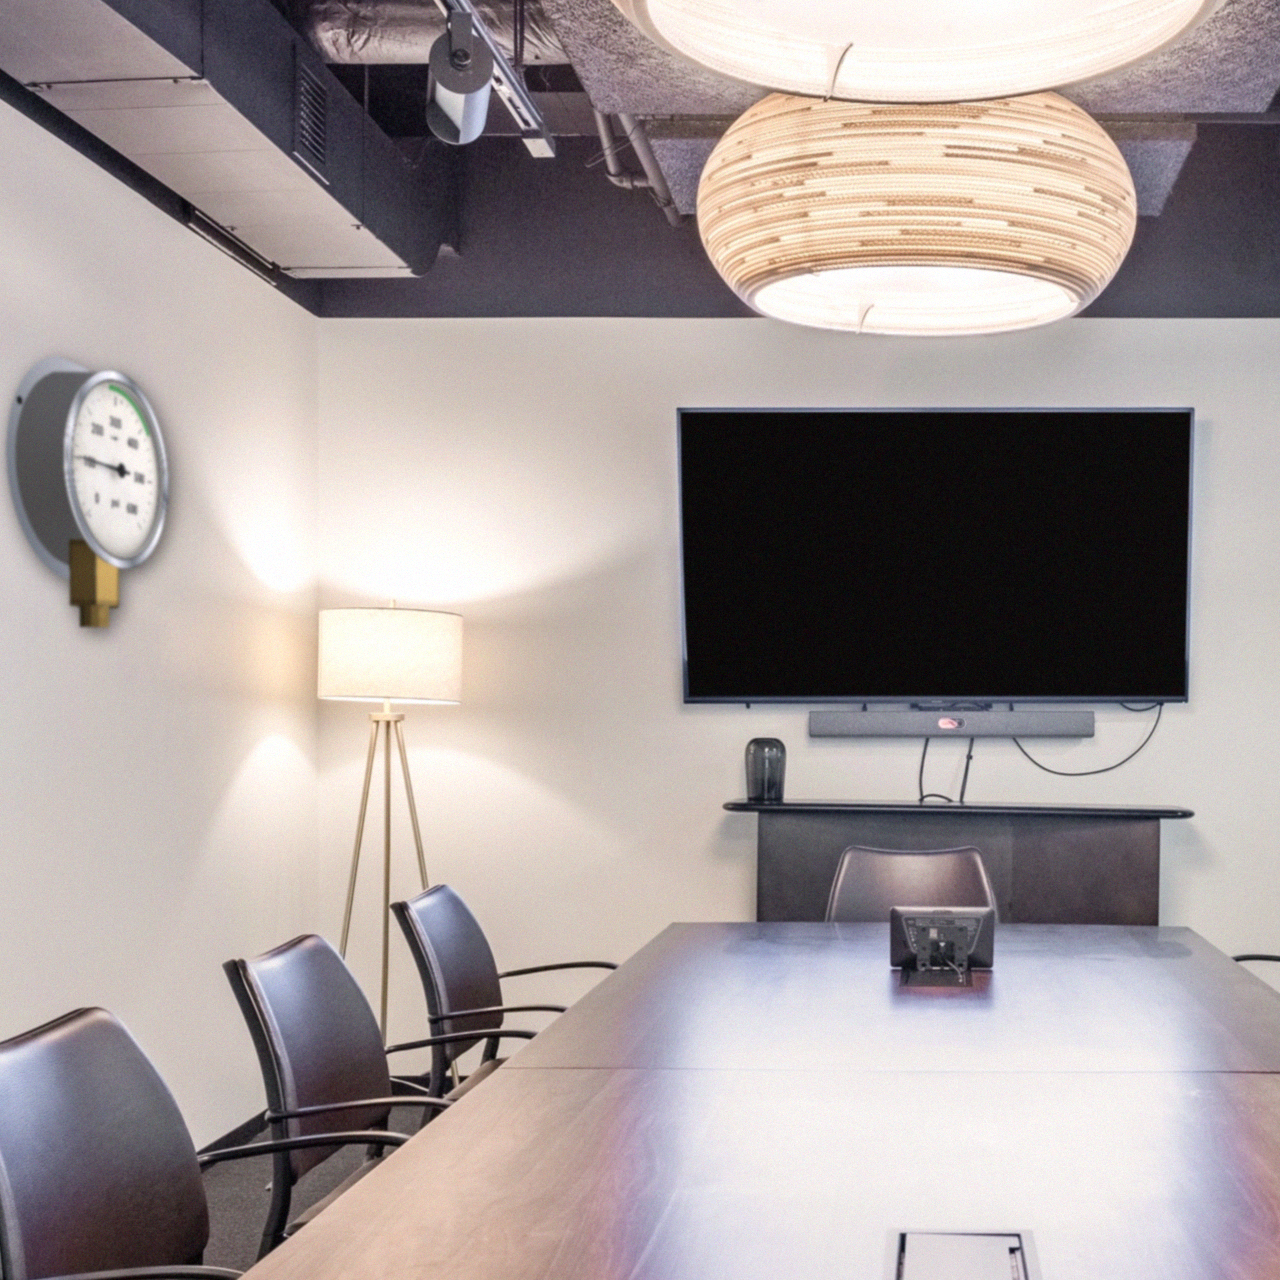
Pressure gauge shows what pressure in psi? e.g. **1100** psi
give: **100** psi
